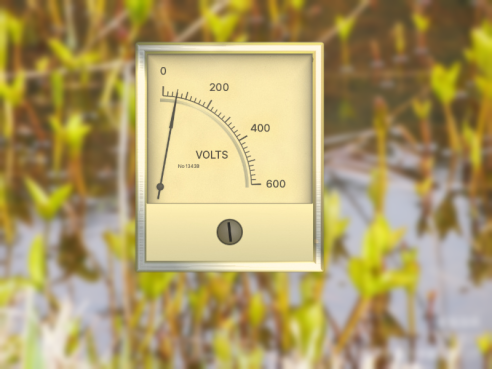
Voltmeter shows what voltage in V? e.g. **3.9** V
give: **60** V
